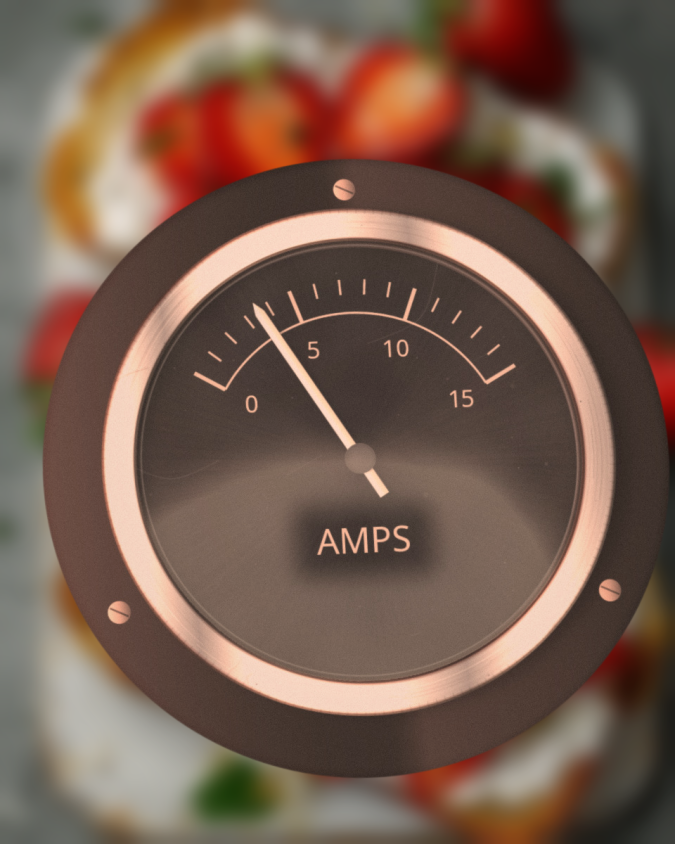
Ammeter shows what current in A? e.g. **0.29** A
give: **3.5** A
